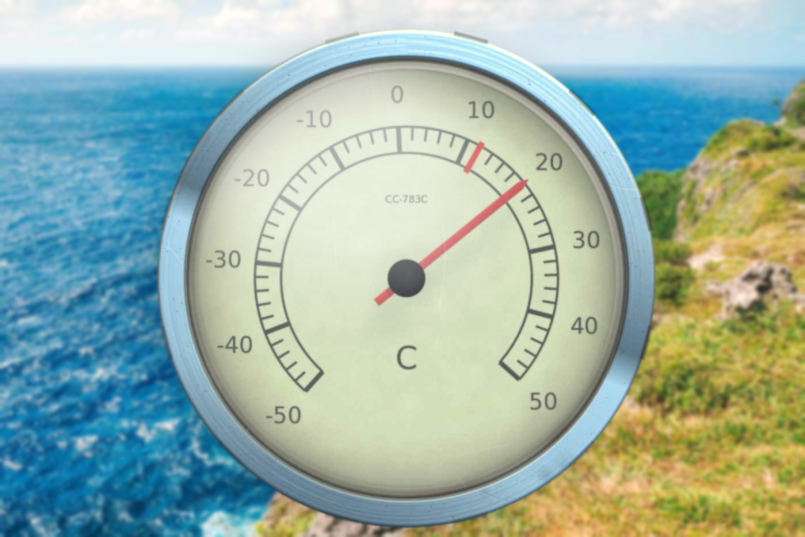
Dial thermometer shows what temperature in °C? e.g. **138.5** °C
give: **20** °C
